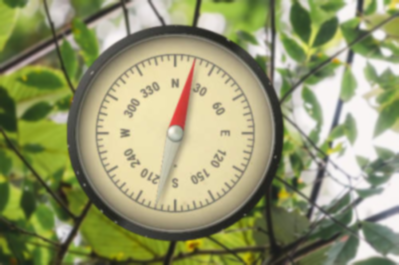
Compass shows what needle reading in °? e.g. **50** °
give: **15** °
